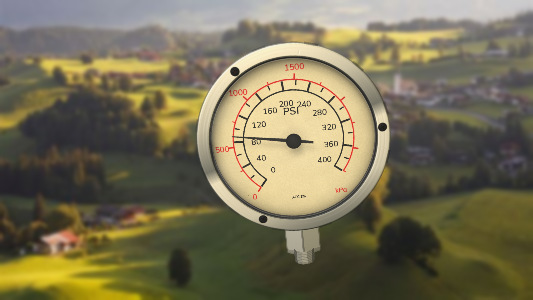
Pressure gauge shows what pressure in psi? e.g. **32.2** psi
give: **90** psi
